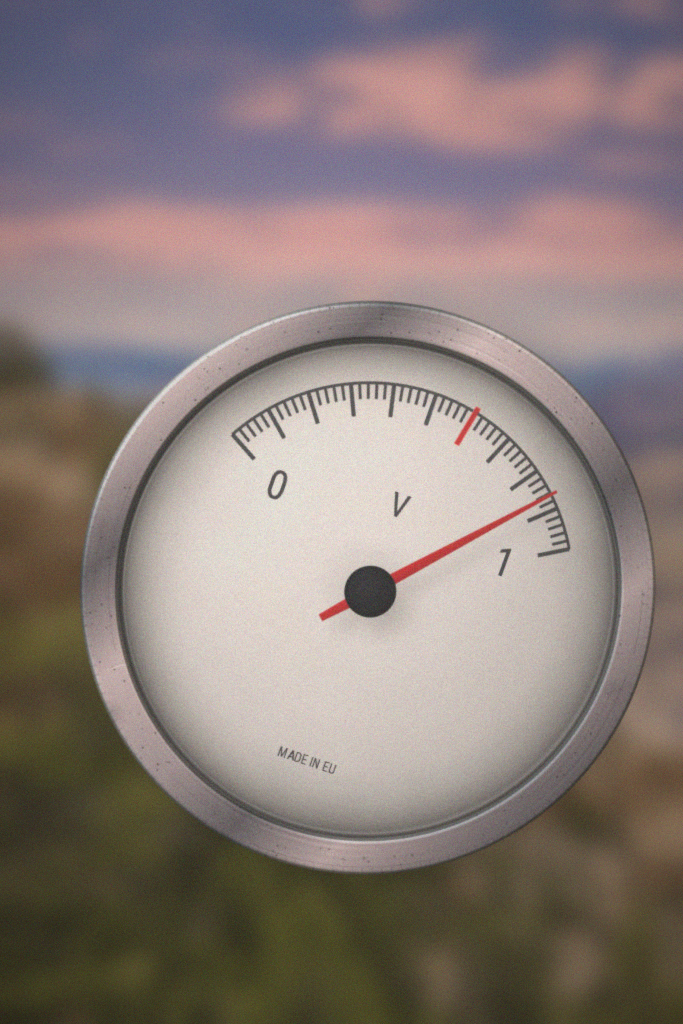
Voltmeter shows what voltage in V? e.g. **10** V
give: **0.86** V
